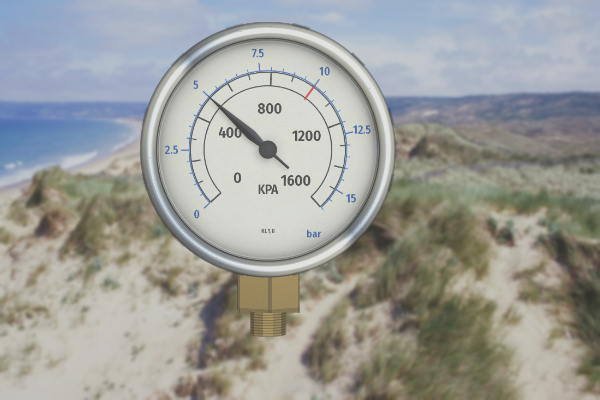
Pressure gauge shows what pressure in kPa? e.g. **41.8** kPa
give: **500** kPa
